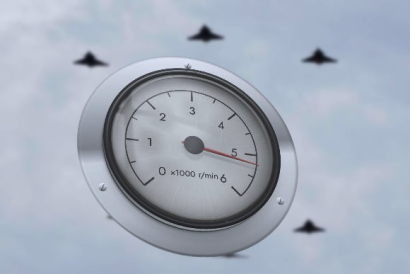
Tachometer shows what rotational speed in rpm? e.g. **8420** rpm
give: **5250** rpm
